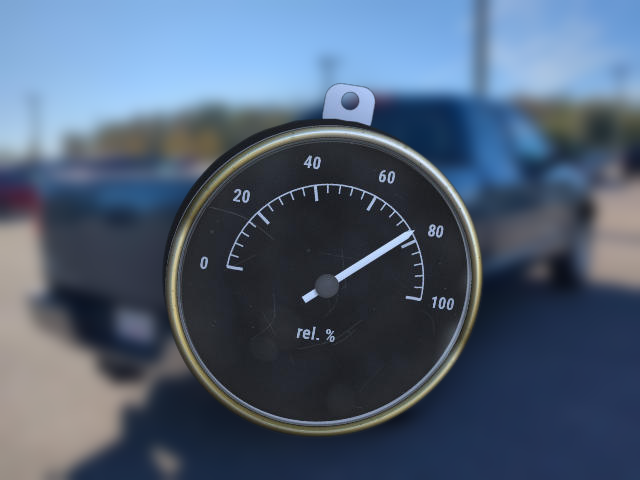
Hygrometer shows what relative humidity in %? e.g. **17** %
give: **76** %
